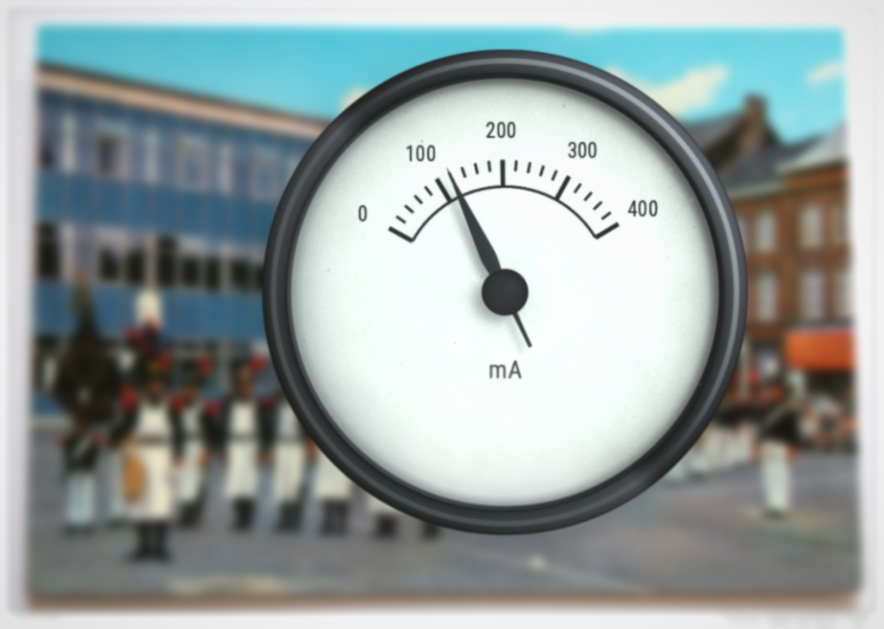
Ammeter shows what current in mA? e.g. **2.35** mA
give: **120** mA
